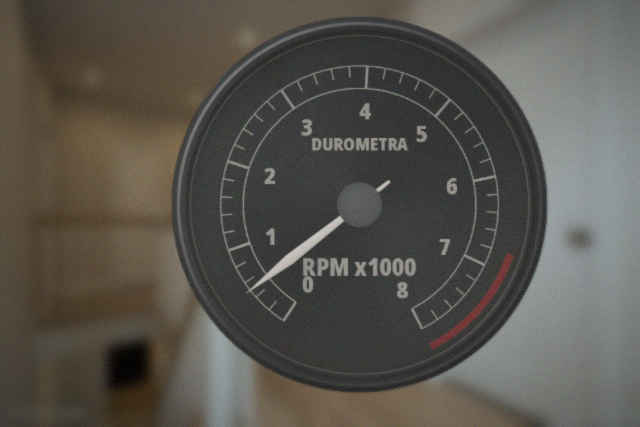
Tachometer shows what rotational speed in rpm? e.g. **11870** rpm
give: **500** rpm
